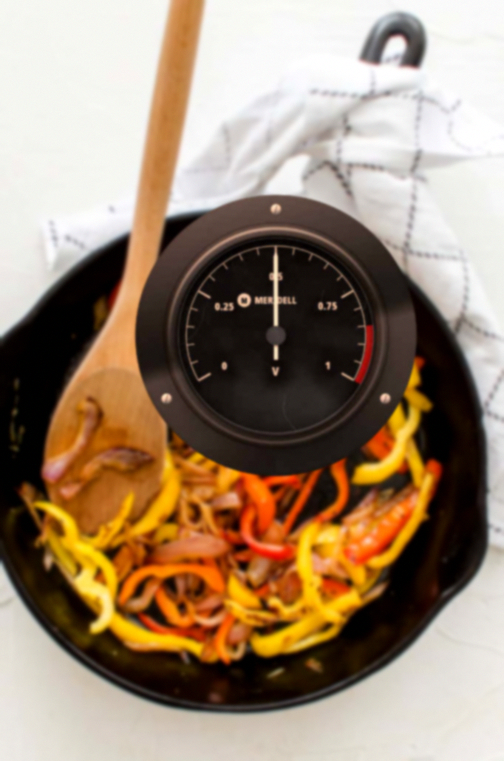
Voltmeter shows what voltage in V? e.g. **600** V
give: **0.5** V
